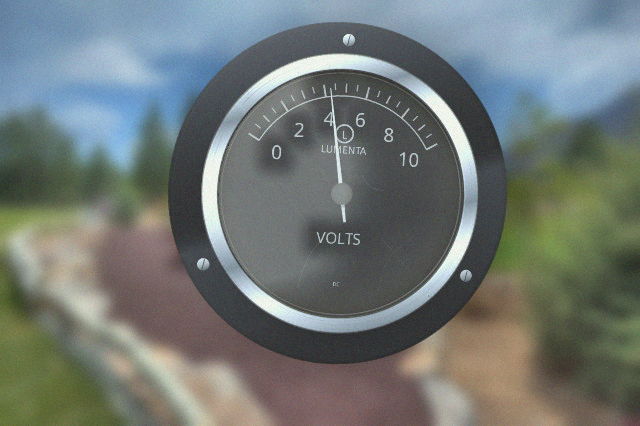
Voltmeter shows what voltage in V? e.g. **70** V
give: **4.25** V
